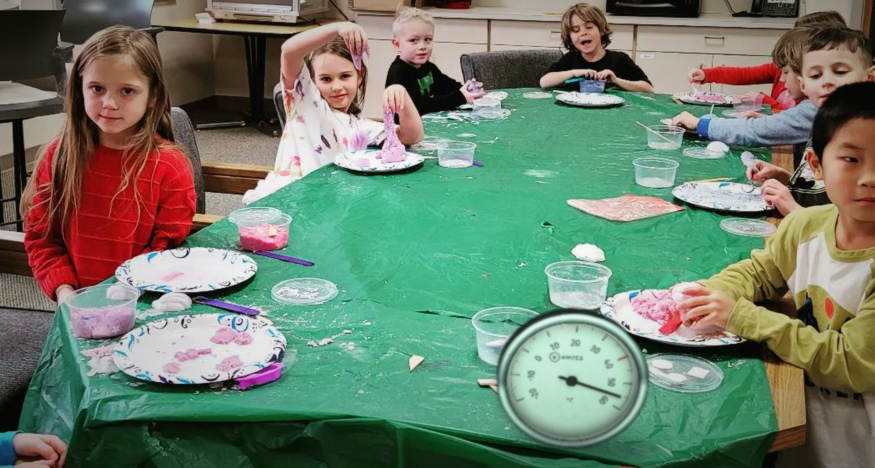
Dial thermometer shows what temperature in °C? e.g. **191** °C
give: **55** °C
